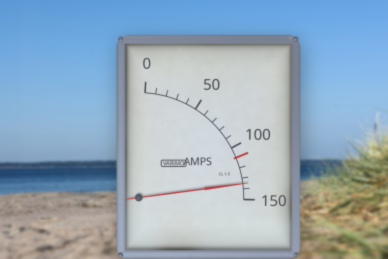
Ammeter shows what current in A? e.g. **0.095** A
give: **135** A
